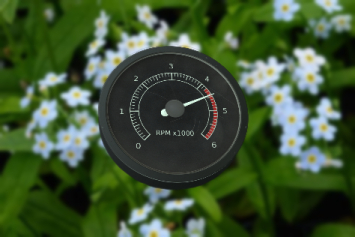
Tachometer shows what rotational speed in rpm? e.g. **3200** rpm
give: **4500** rpm
